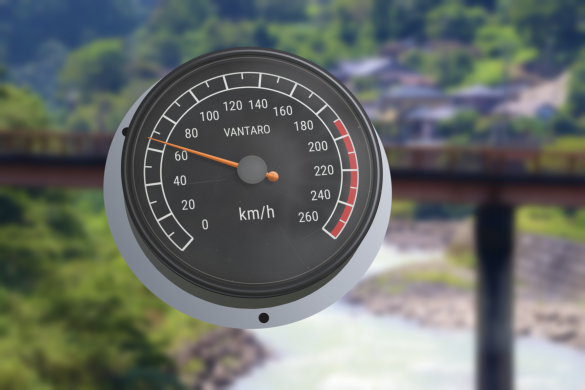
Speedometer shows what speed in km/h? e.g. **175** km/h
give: **65** km/h
